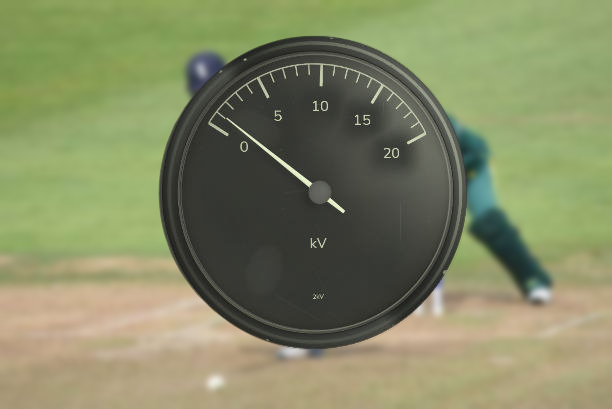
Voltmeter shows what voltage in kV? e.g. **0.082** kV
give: **1** kV
